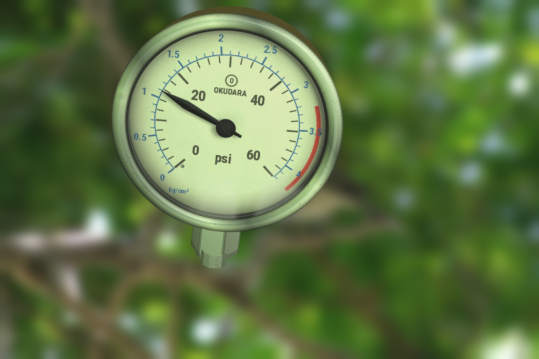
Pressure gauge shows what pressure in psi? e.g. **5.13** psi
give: **16** psi
